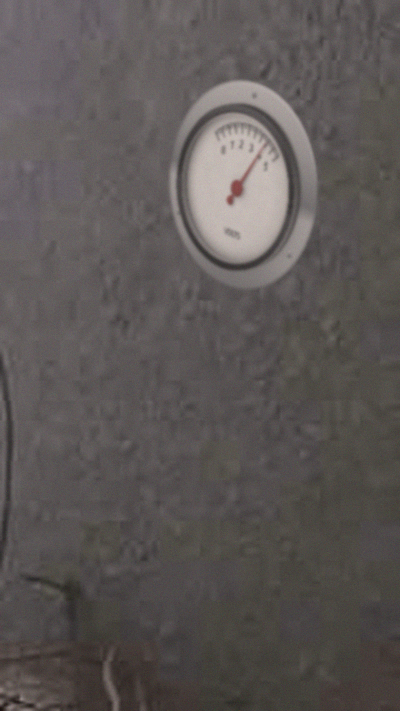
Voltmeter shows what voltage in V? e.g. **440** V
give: **4** V
